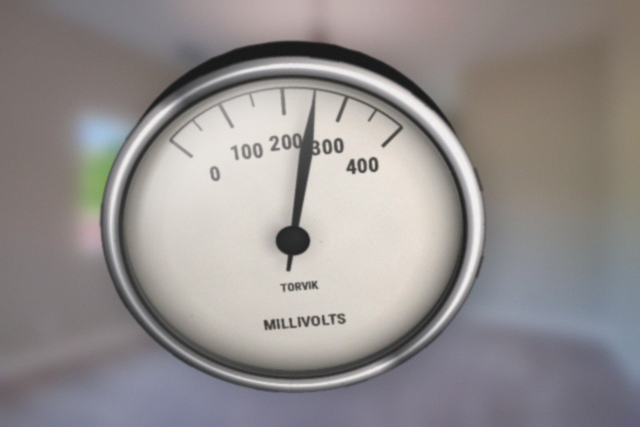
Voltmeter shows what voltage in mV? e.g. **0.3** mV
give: **250** mV
